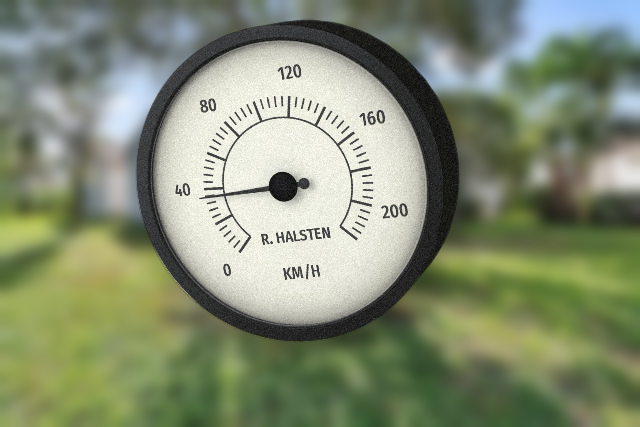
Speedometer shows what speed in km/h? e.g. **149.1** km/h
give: **36** km/h
